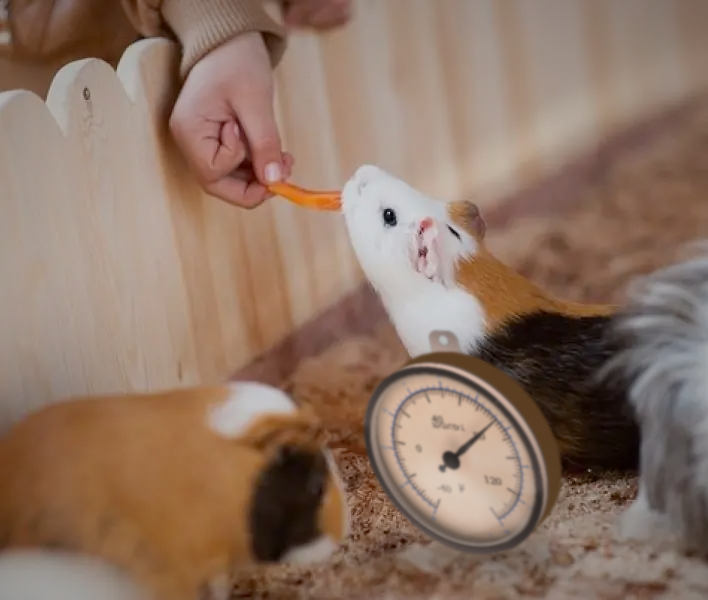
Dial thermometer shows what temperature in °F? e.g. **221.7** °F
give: **80** °F
